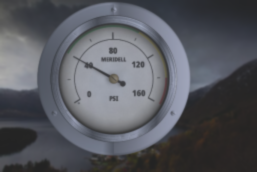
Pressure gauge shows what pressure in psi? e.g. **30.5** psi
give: **40** psi
